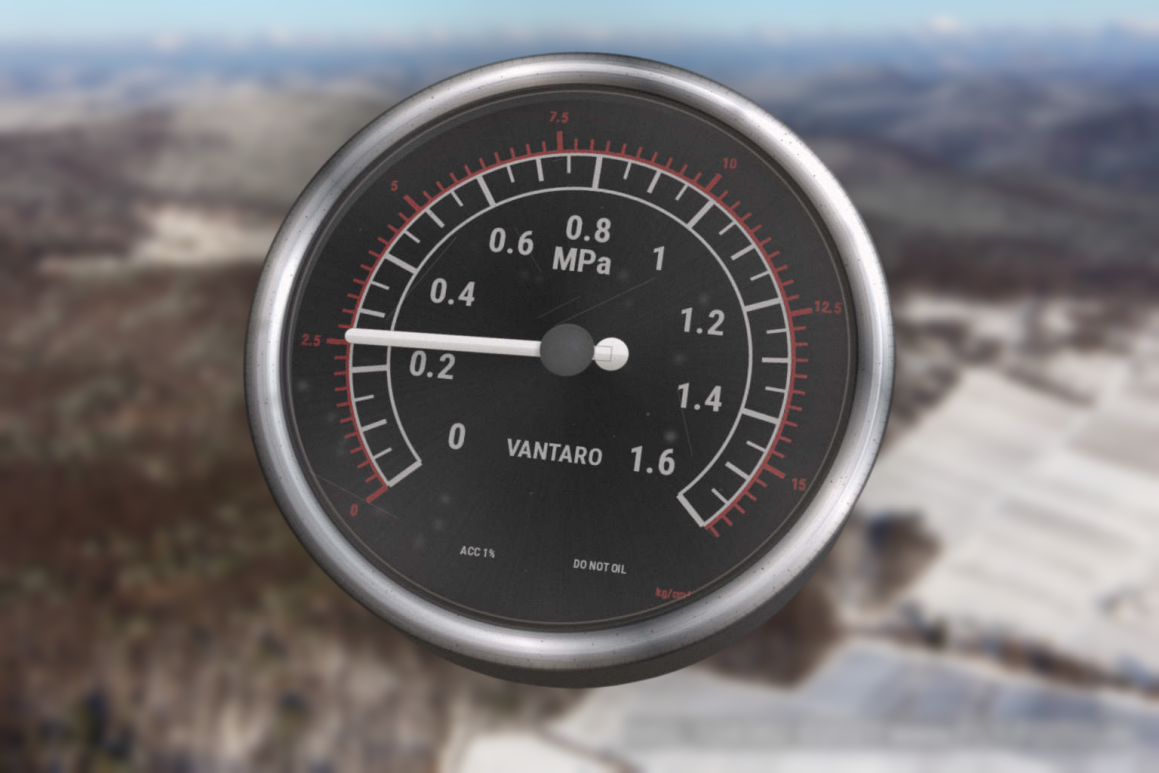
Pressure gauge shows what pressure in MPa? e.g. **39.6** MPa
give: **0.25** MPa
